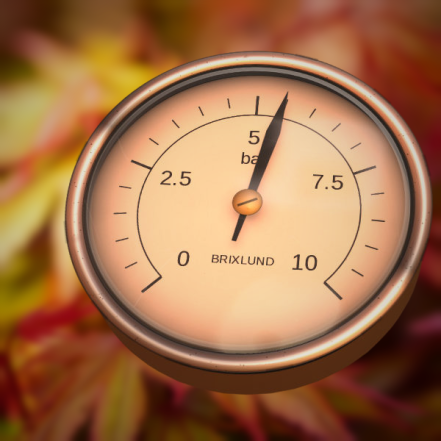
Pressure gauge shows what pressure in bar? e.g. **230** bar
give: **5.5** bar
